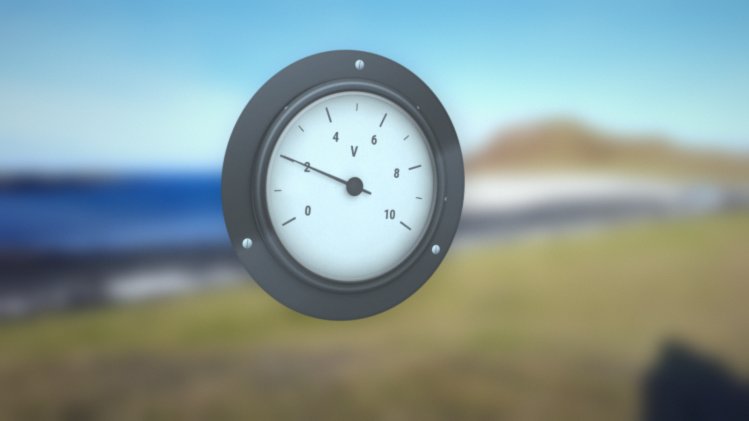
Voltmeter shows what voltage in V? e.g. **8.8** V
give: **2** V
